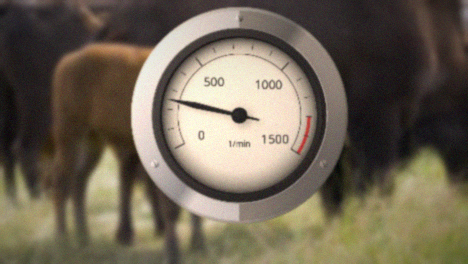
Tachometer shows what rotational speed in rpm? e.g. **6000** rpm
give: **250** rpm
